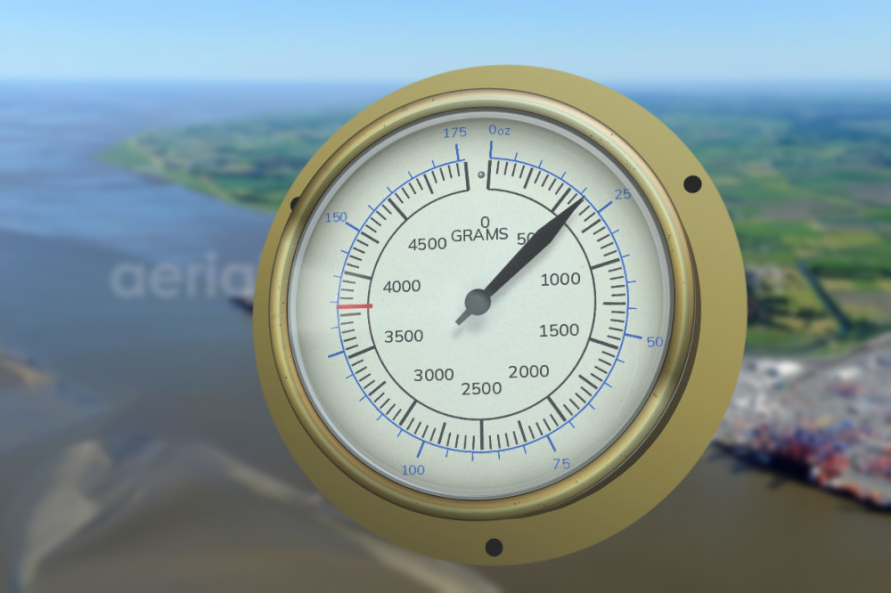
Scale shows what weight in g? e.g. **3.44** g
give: **600** g
